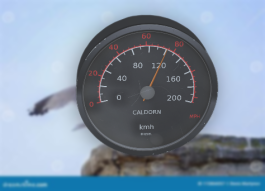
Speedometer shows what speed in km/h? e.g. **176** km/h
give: **120** km/h
